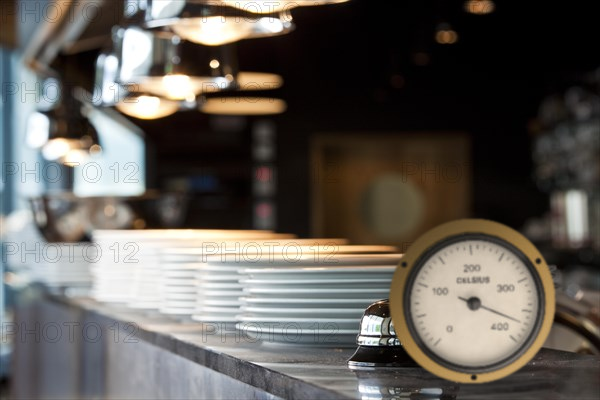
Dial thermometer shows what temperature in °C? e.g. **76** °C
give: **370** °C
